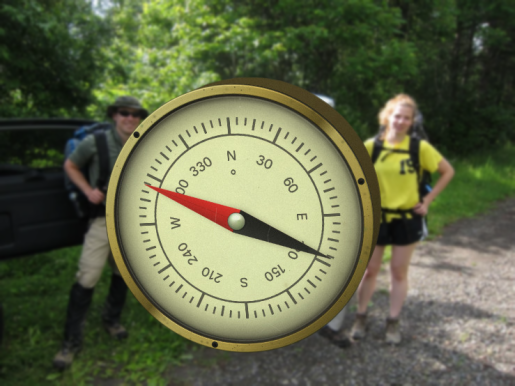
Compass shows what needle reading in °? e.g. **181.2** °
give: **295** °
